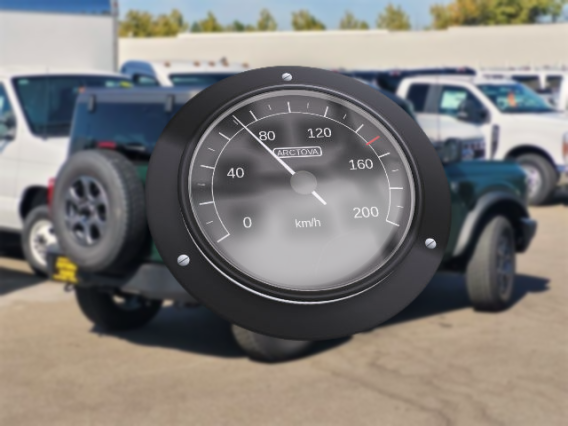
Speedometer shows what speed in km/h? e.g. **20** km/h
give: **70** km/h
